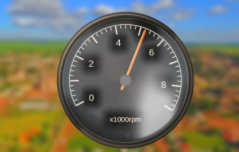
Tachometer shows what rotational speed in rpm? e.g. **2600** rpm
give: **5200** rpm
